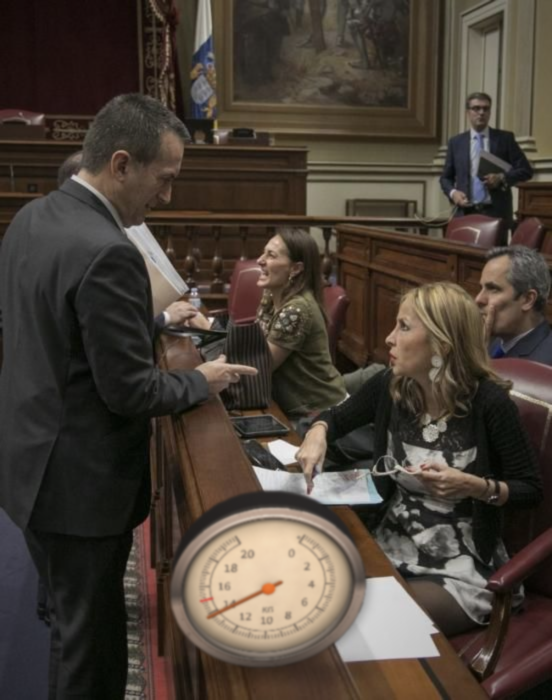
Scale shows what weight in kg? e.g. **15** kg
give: **14** kg
